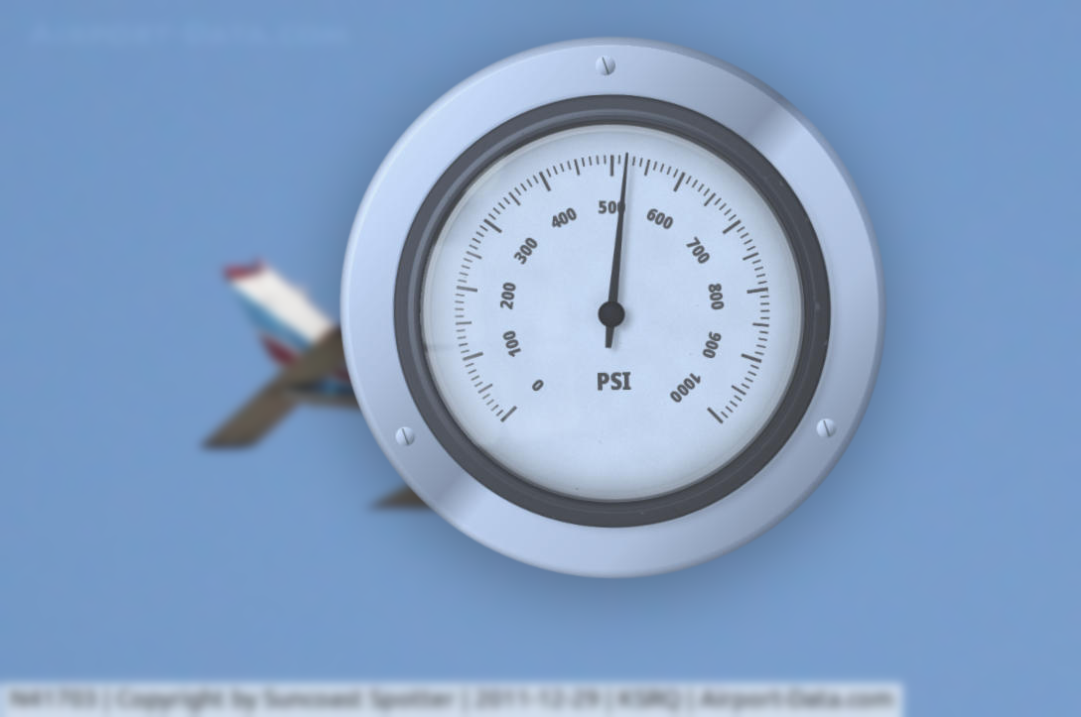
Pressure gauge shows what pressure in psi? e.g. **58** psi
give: **520** psi
